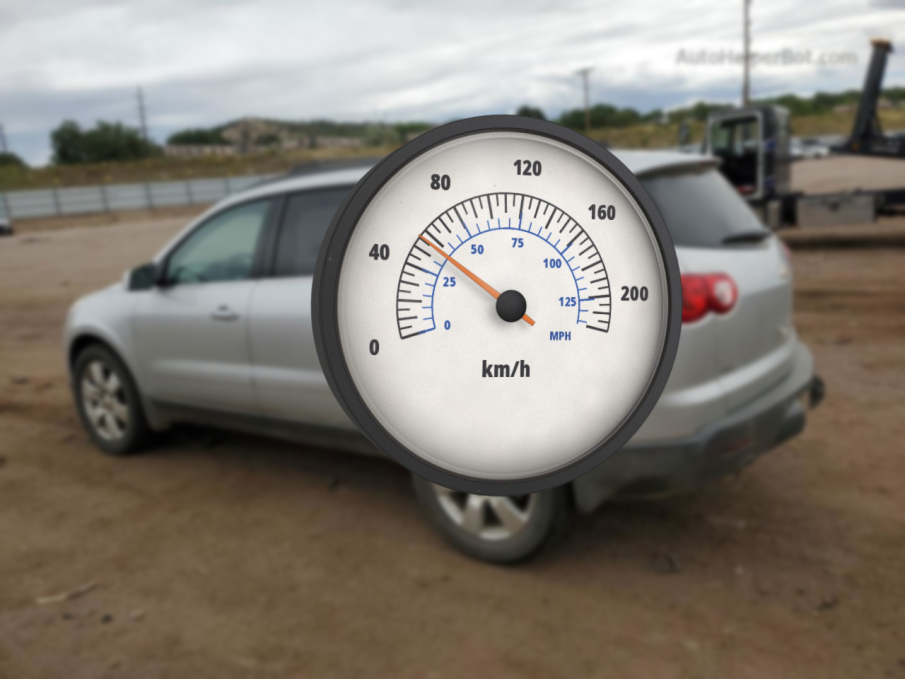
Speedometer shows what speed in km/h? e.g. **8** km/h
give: **55** km/h
